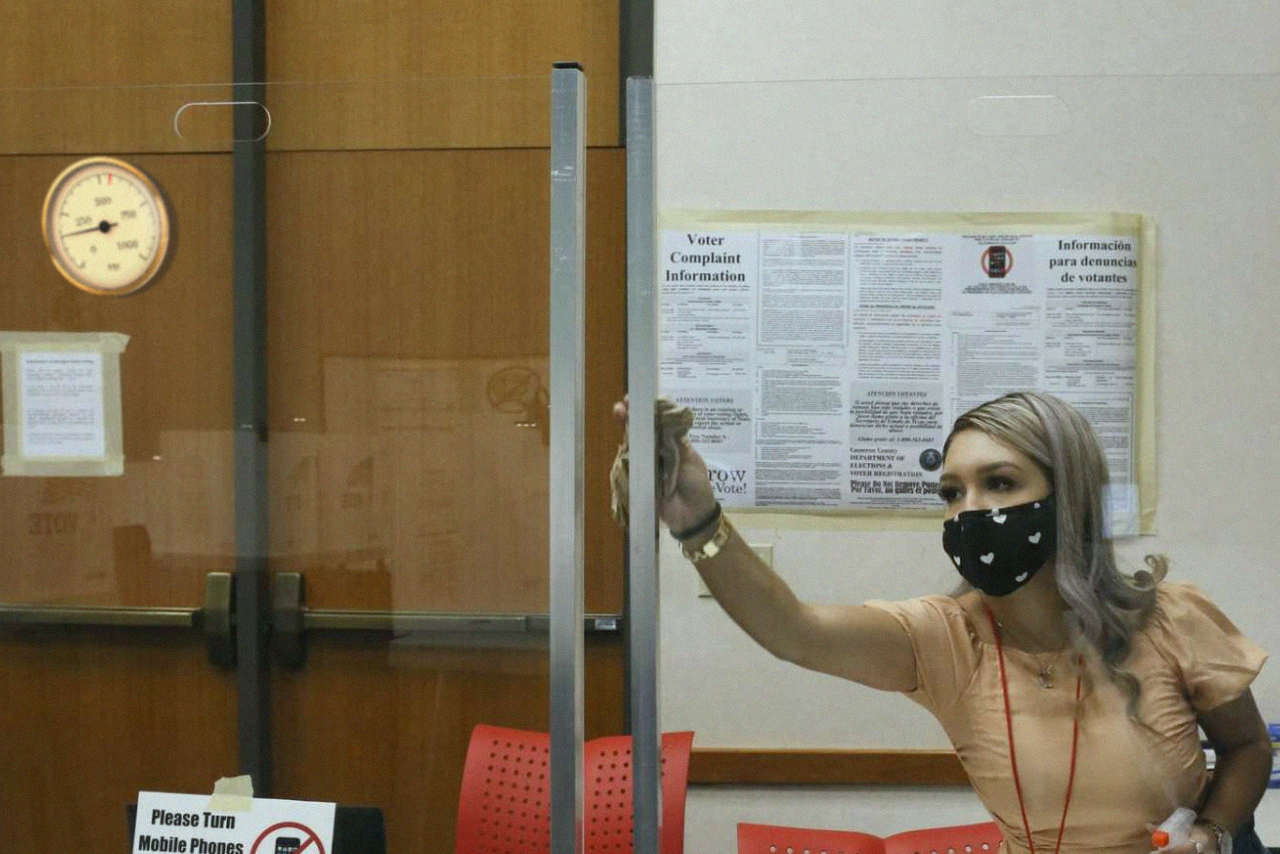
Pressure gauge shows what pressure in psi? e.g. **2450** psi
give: **150** psi
